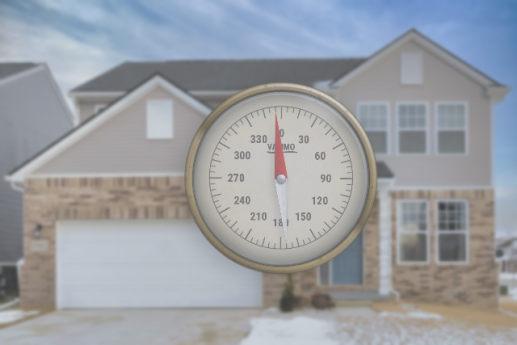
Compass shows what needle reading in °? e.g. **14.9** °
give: **355** °
